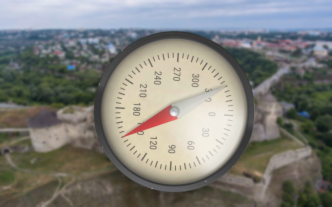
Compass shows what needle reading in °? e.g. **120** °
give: **150** °
